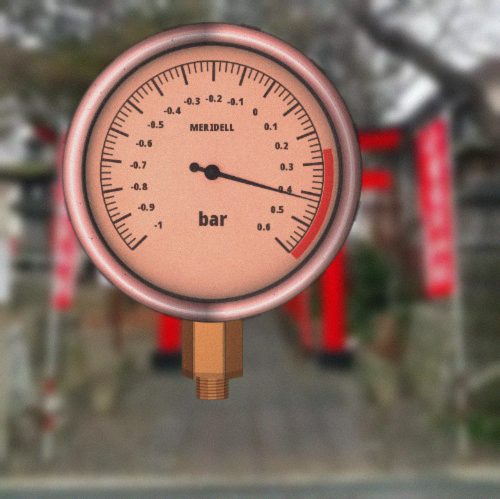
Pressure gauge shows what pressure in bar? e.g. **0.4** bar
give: **0.42** bar
